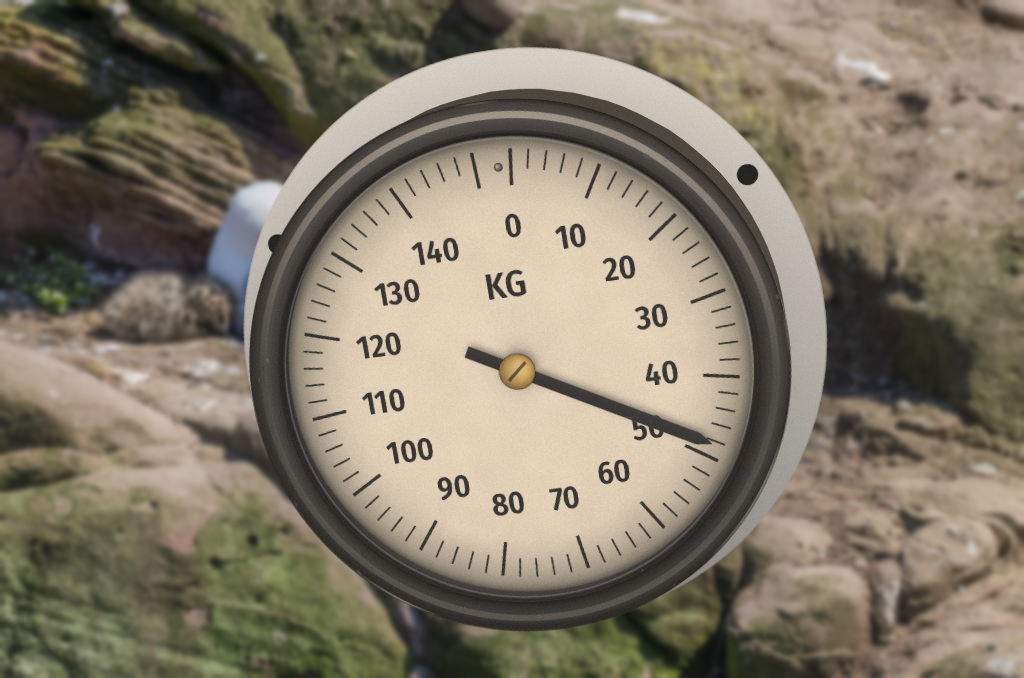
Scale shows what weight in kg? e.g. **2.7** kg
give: **48** kg
